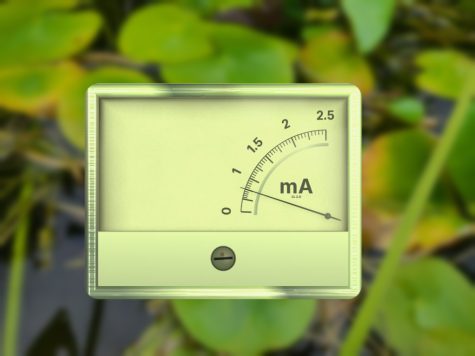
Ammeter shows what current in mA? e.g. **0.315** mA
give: **0.75** mA
